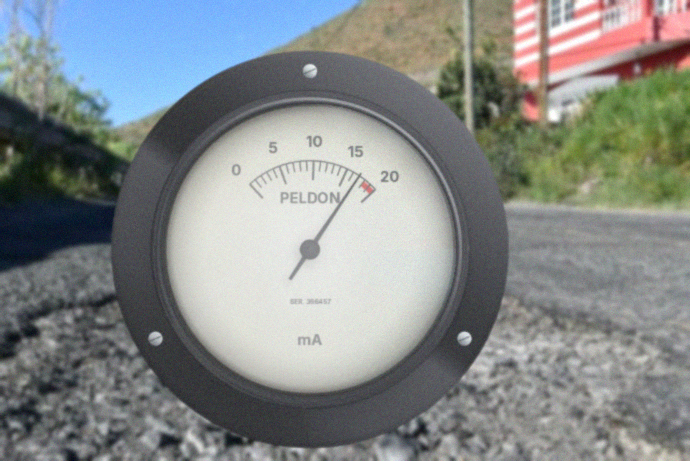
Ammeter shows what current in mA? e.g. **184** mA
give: **17** mA
